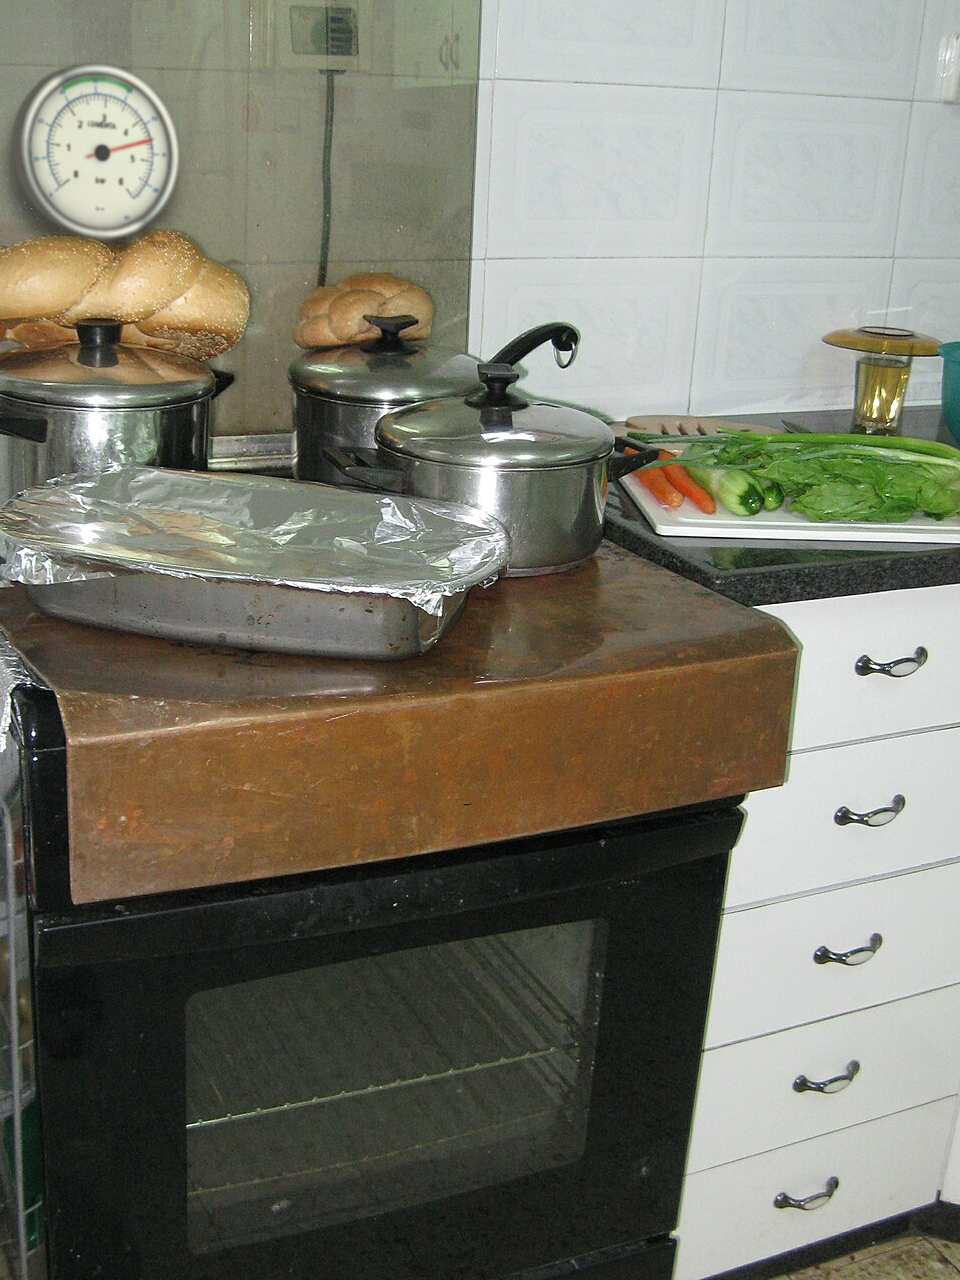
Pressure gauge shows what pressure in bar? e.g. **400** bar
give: **4.5** bar
